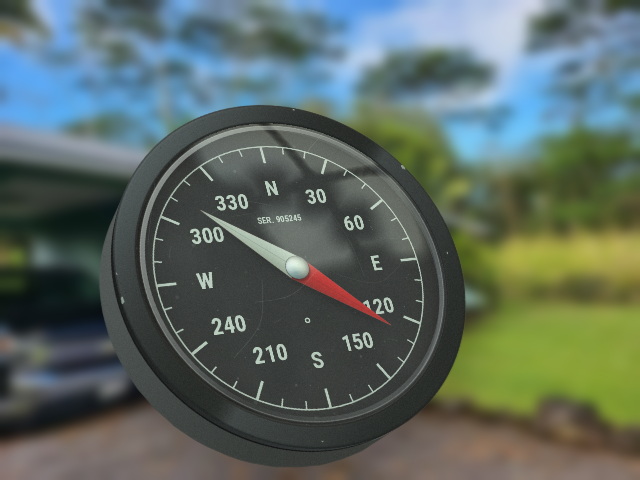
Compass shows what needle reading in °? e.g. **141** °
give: **130** °
